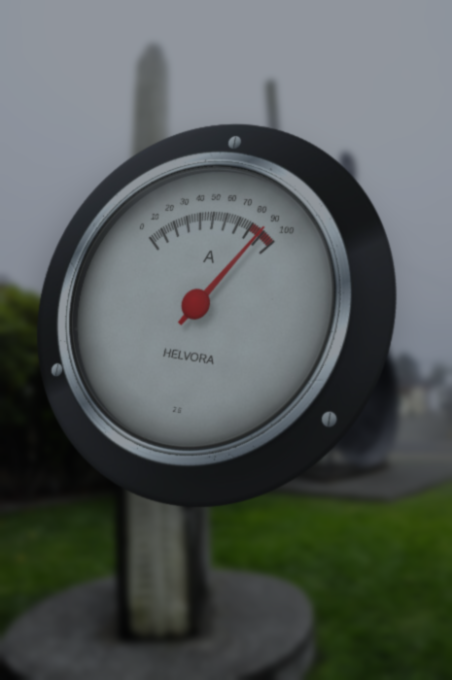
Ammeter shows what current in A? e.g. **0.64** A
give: **90** A
